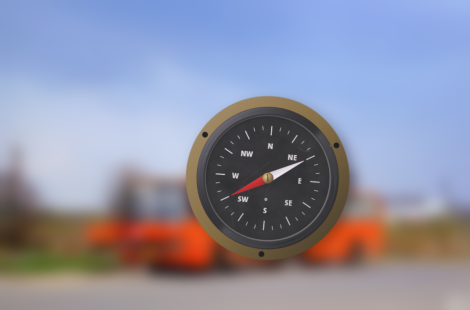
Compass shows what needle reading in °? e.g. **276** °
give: **240** °
